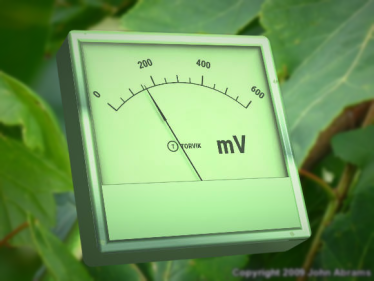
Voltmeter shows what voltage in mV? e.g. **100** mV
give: **150** mV
